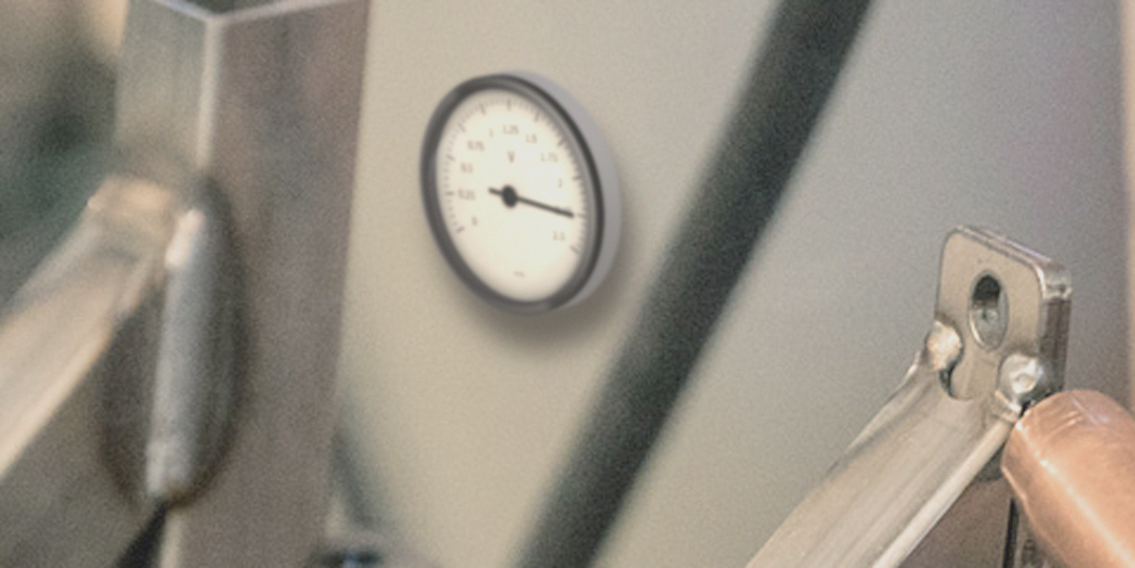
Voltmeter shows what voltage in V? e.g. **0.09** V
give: **2.25** V
